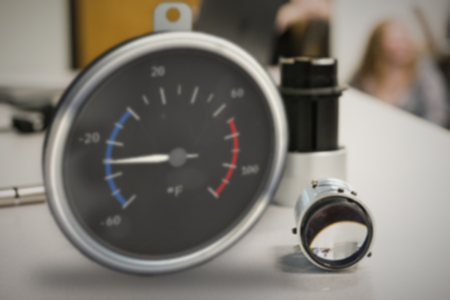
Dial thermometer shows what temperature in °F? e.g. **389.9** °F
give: **-30** °F
